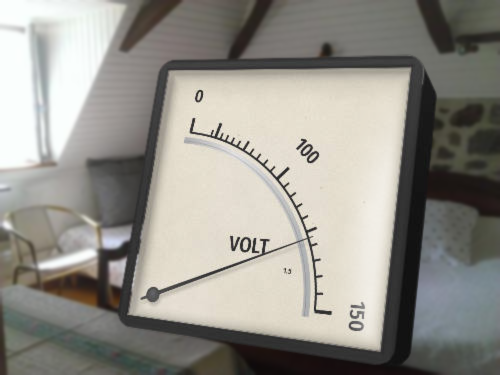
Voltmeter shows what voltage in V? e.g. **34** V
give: **127.5** V
